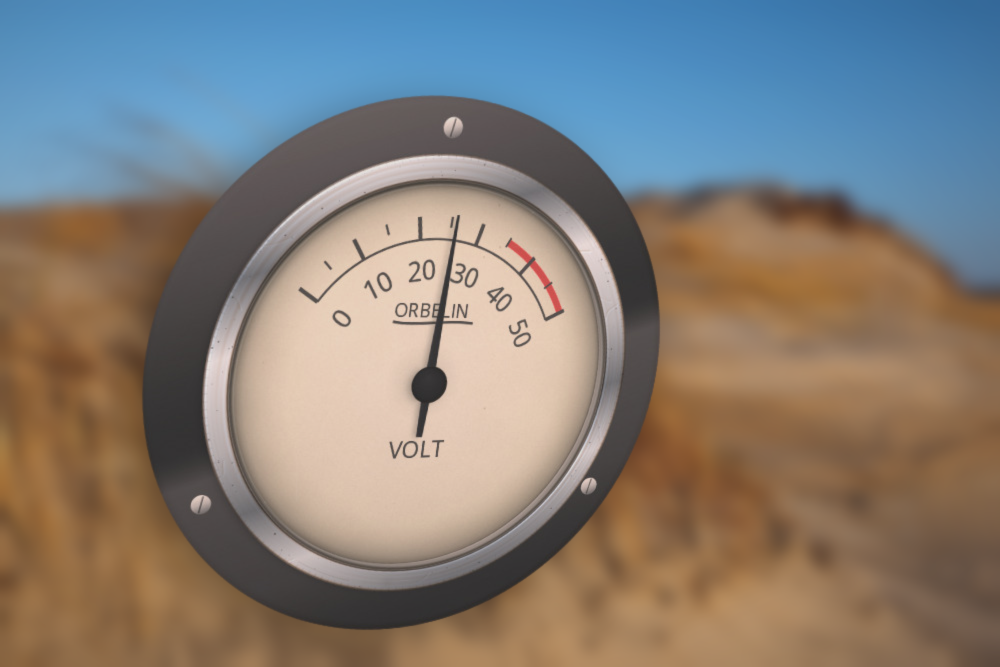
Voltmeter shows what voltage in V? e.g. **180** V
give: **25** V
